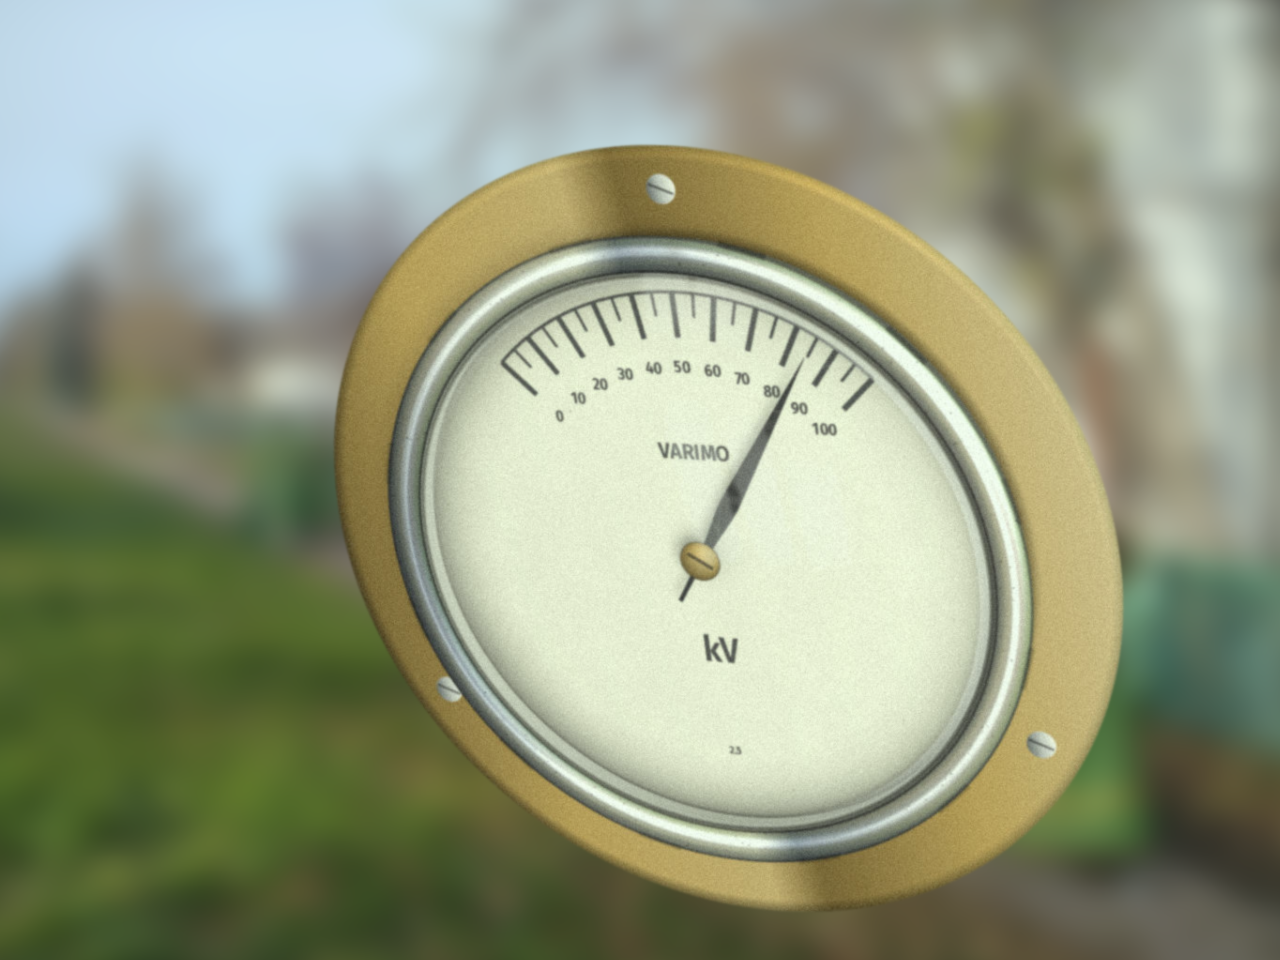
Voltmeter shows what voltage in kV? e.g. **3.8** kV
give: **85** kV
